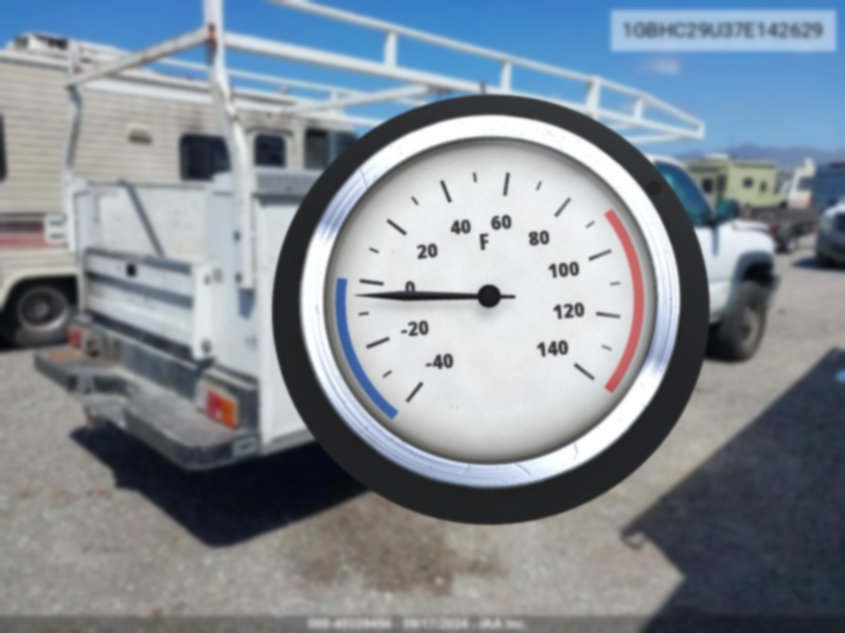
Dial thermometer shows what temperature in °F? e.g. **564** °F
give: **-5** °F
